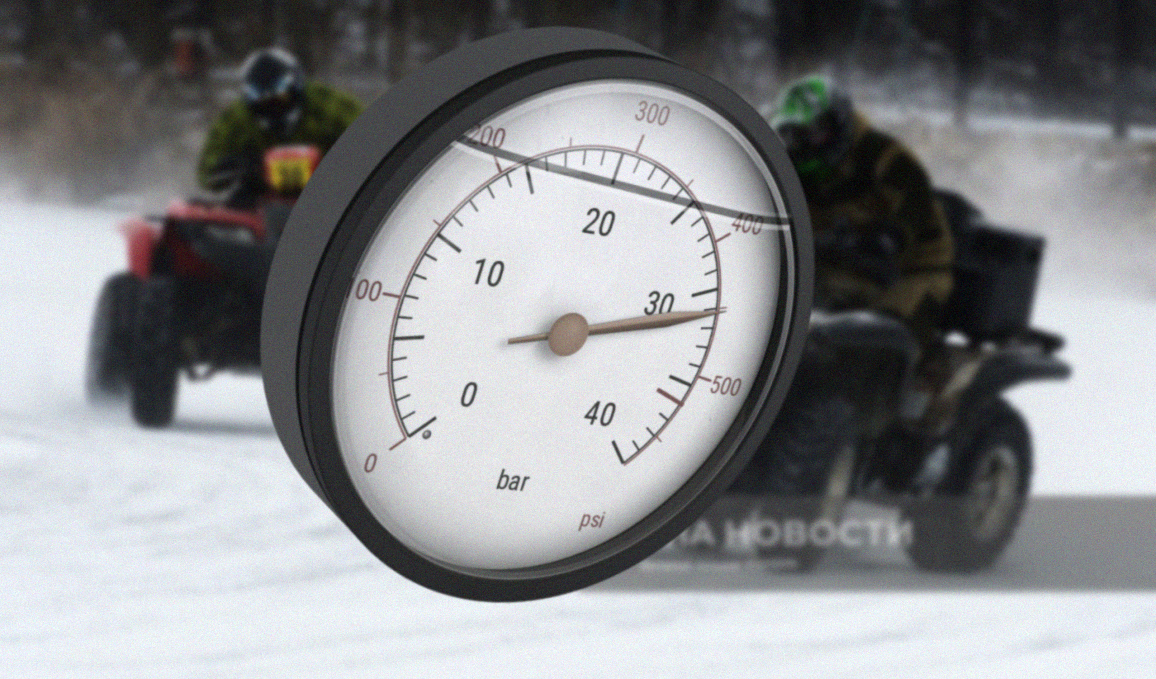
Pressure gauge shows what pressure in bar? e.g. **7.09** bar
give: **31** bar
